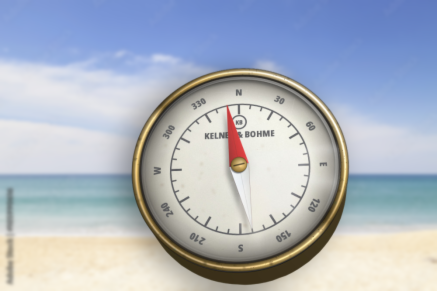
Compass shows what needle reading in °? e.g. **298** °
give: **350** °
